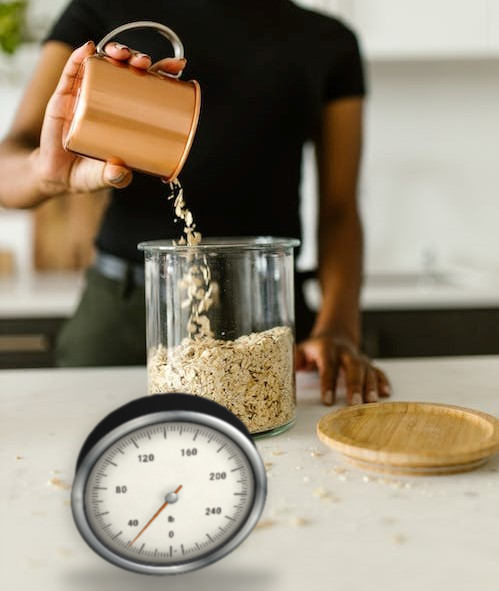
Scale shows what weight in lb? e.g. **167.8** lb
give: **30** lb
